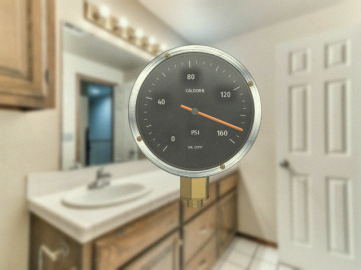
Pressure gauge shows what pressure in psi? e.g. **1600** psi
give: **150** psi
